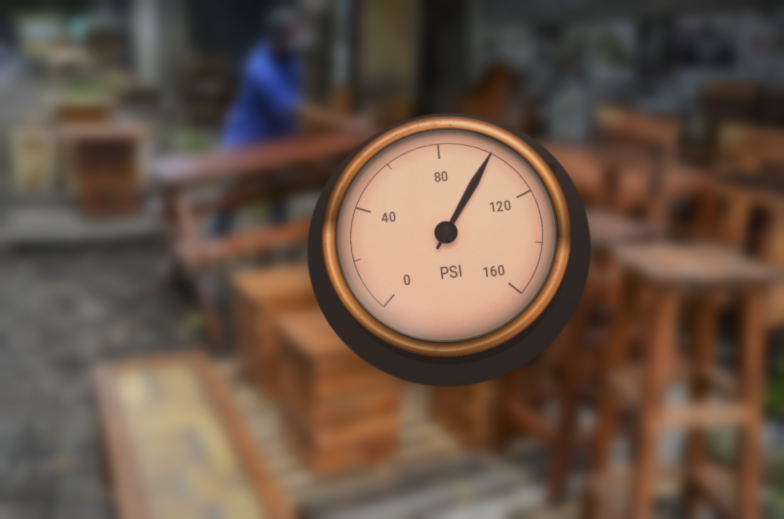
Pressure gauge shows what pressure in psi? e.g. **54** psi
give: **100** psi
